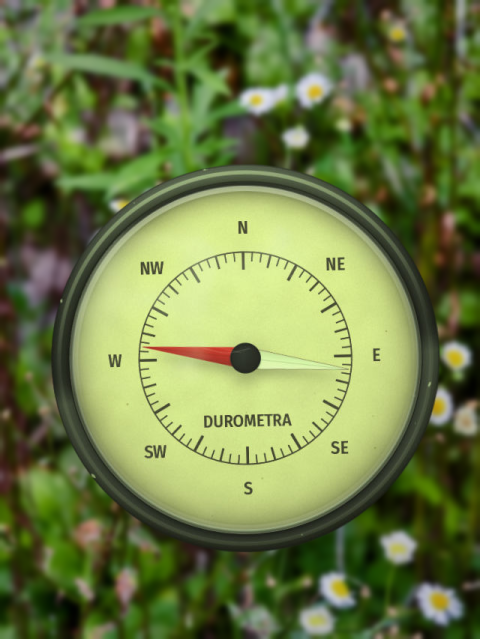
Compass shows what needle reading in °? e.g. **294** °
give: **277.5** °
